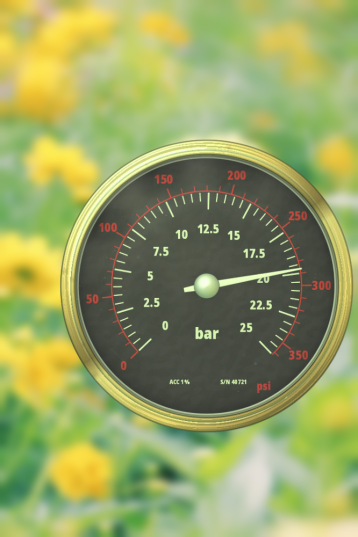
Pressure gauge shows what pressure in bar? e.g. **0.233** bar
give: **19.75** bar
